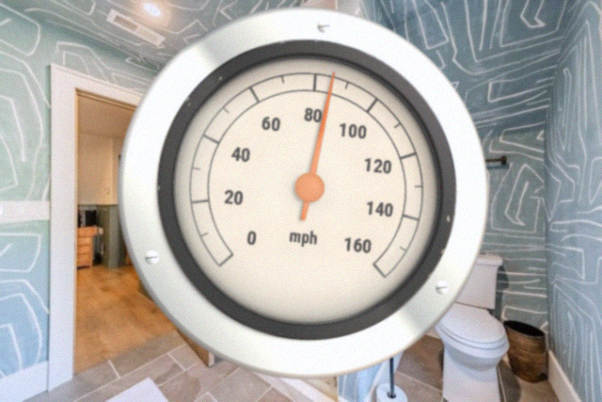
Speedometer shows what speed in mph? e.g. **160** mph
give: **85** mph
